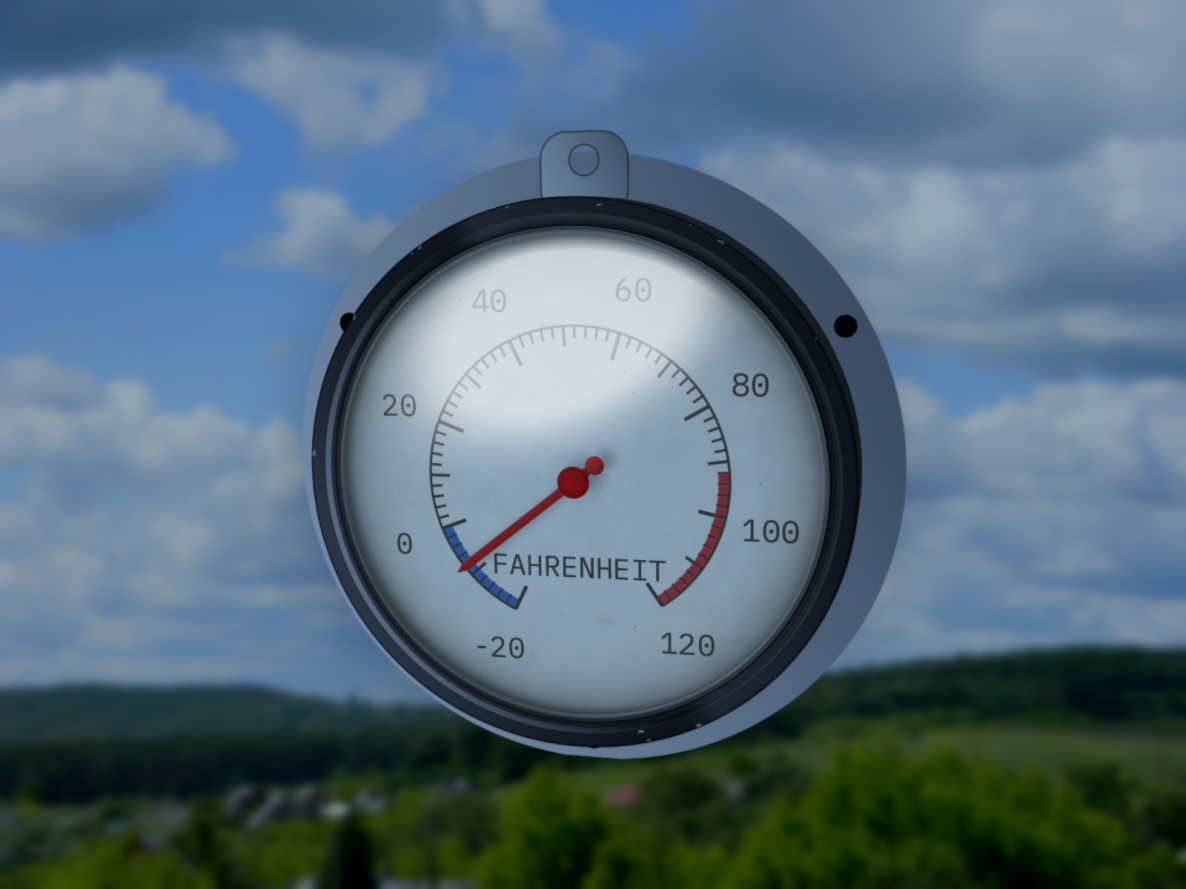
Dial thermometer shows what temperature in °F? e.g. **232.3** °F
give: **-8** °F
